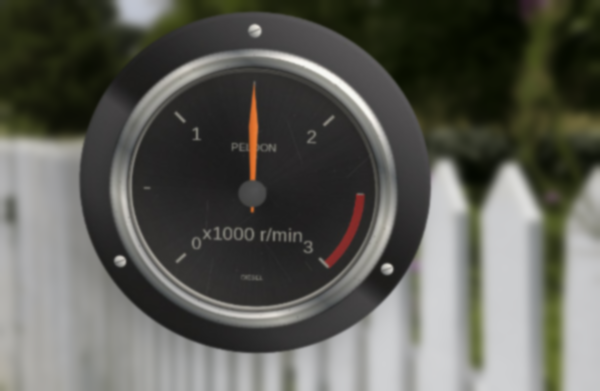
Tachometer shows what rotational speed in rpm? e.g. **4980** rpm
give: **1500** rpm
